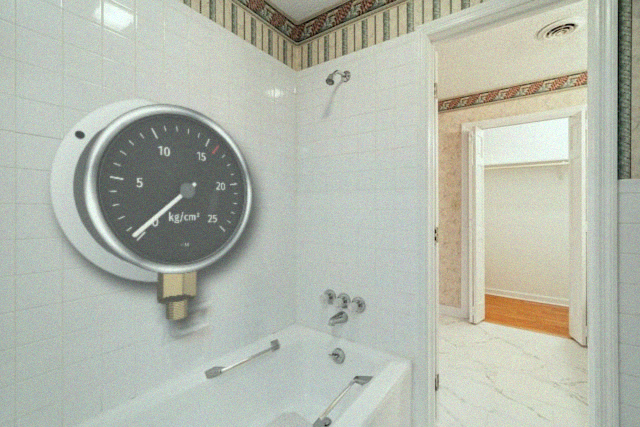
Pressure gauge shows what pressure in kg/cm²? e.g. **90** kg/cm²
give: **0.5** kg/cm²
